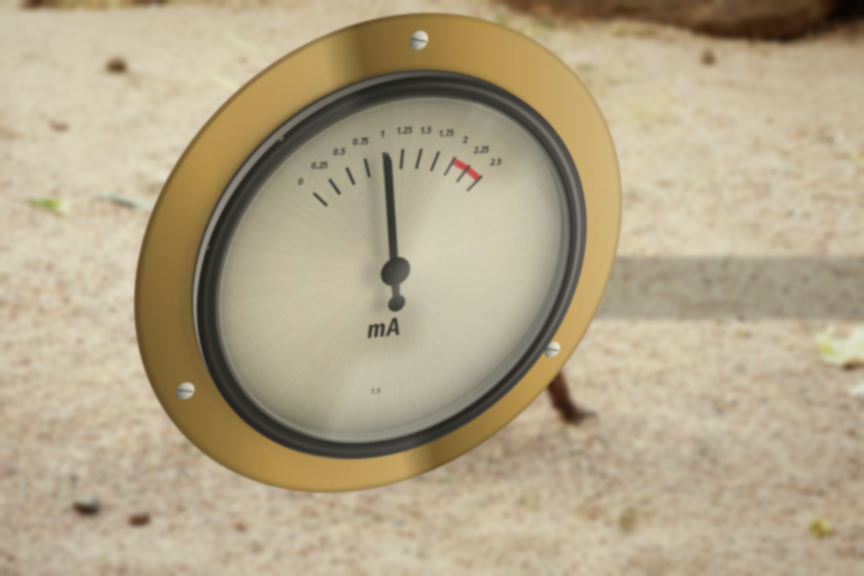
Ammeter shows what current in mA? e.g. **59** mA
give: **1** mA
